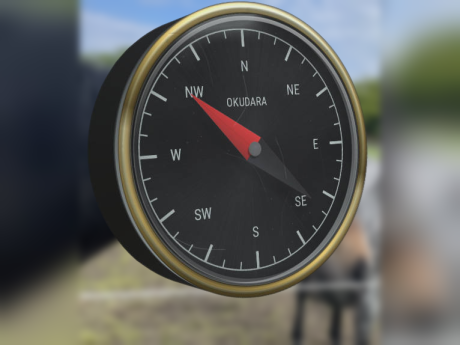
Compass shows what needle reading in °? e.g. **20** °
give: **310** °
